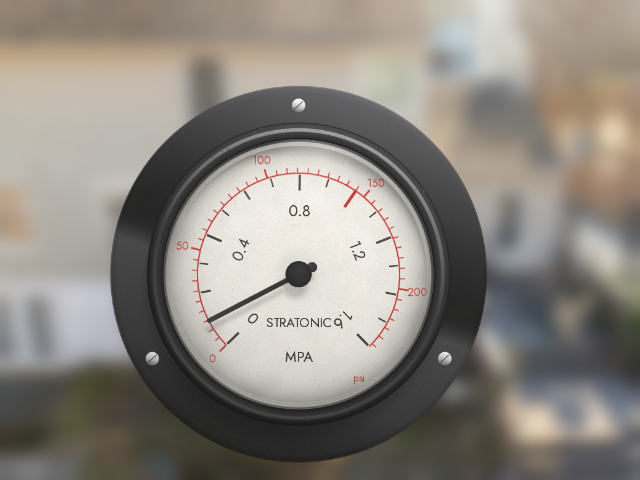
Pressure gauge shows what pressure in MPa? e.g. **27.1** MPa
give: **0.1** MPa
